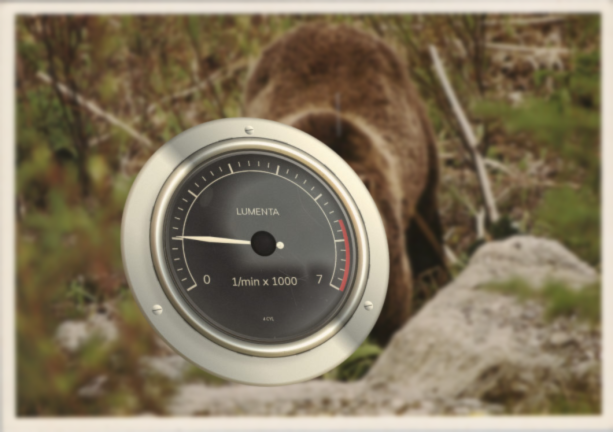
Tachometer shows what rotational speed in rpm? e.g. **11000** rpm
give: **1000** rpm
